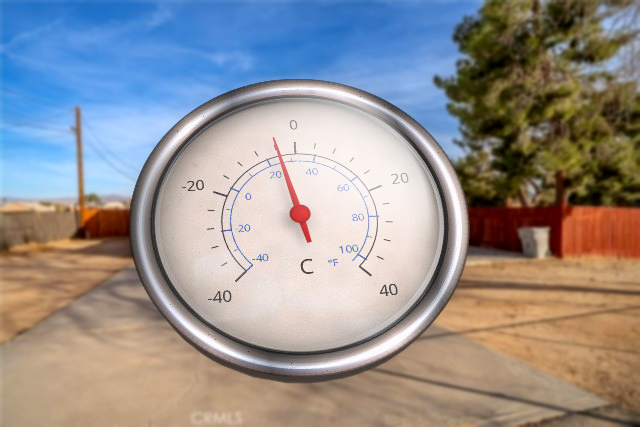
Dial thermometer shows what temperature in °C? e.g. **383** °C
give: **-4** °C
